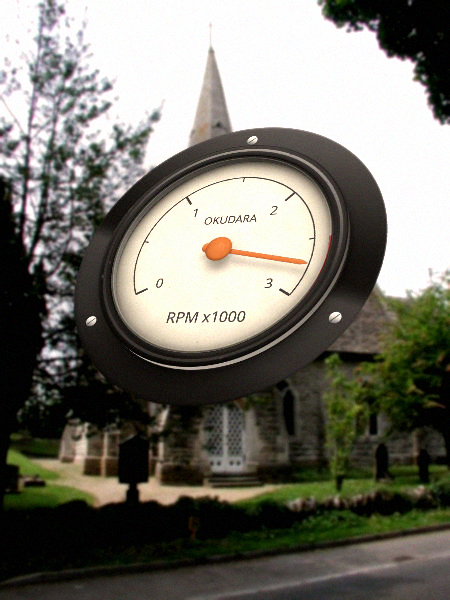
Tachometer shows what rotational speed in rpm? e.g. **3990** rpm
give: **2750** rpm
